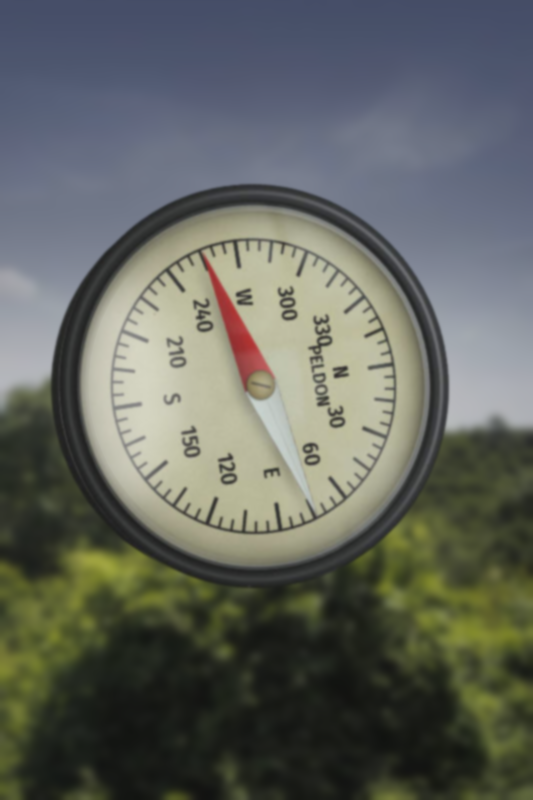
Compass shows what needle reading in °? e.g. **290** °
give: **255** °
